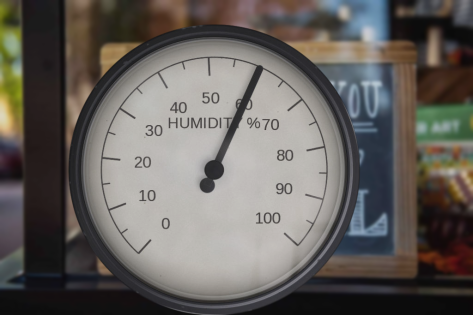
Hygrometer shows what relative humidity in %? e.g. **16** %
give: **60** %
